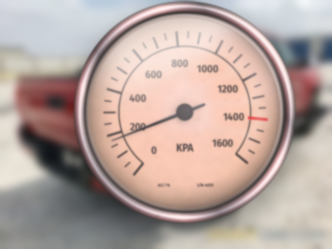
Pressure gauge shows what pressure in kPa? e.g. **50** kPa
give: **175** kPa
